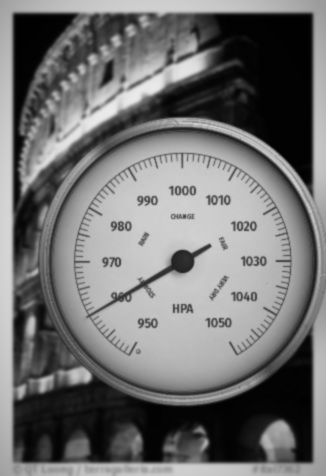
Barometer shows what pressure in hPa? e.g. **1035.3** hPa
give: **960** hPa
